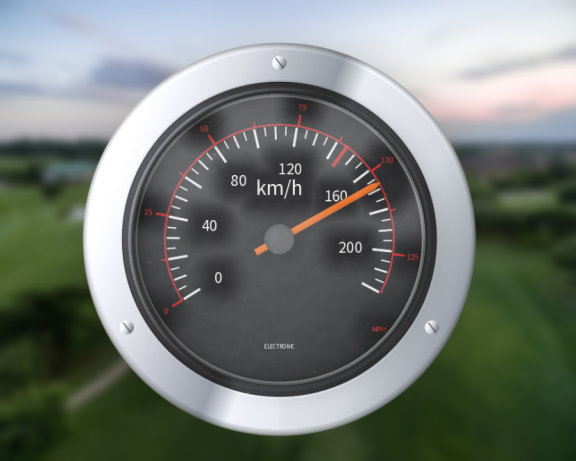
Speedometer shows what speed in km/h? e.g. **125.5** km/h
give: **167.5** km/h
